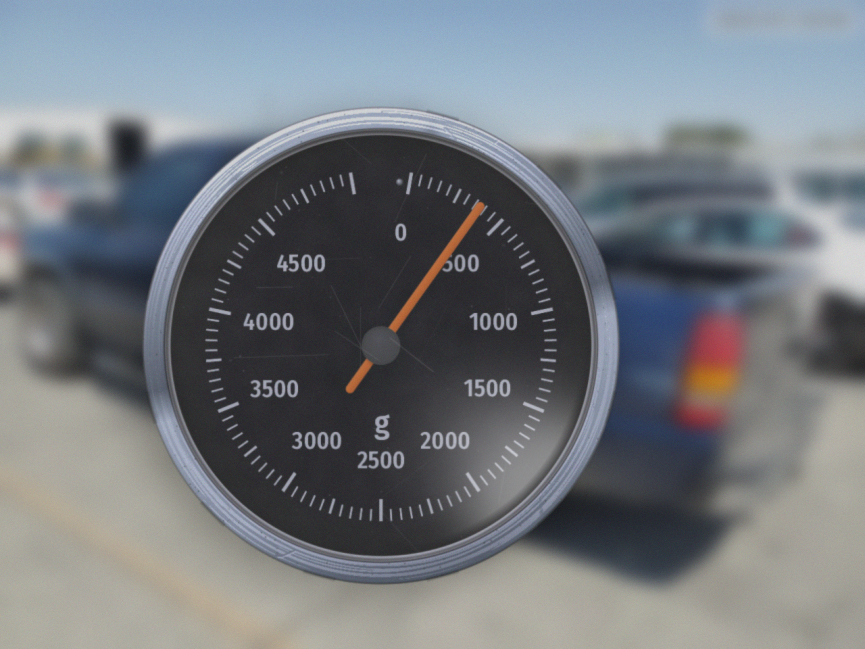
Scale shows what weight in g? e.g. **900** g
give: **375** g
